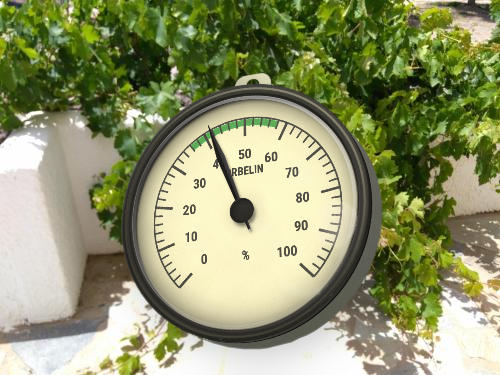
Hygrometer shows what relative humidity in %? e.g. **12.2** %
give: **42** %
